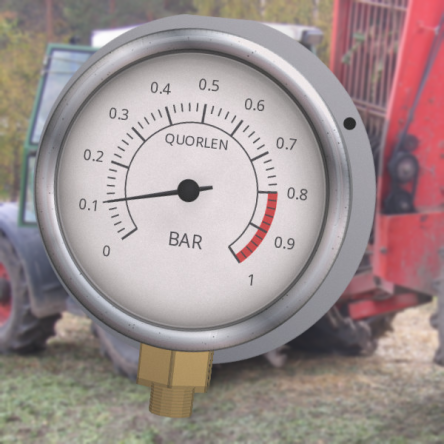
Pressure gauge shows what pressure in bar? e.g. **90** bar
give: **0.1** bar
